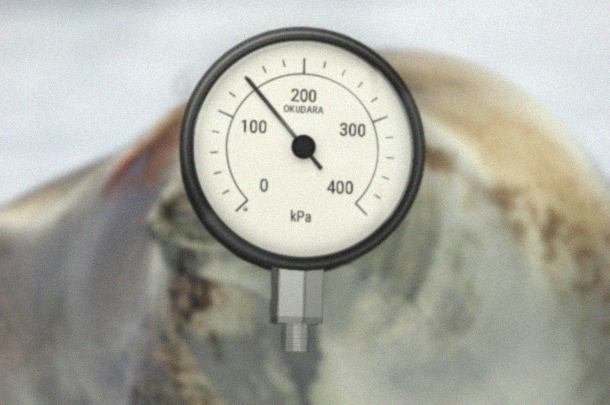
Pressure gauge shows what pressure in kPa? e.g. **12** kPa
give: **140** kPa
